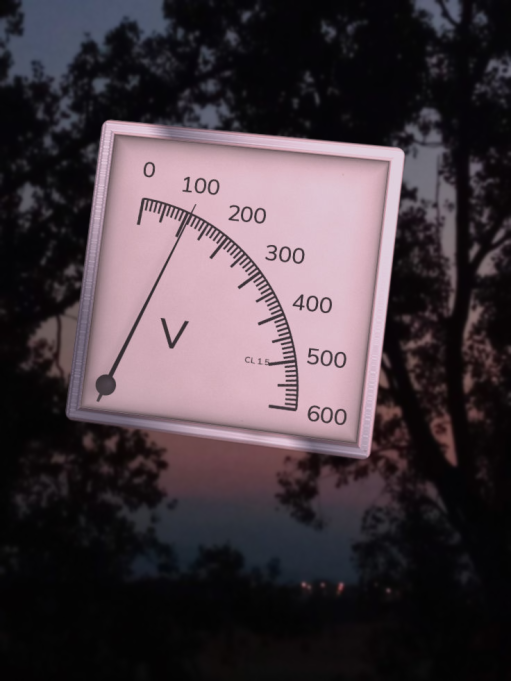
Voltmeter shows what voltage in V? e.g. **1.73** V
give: **110** V
